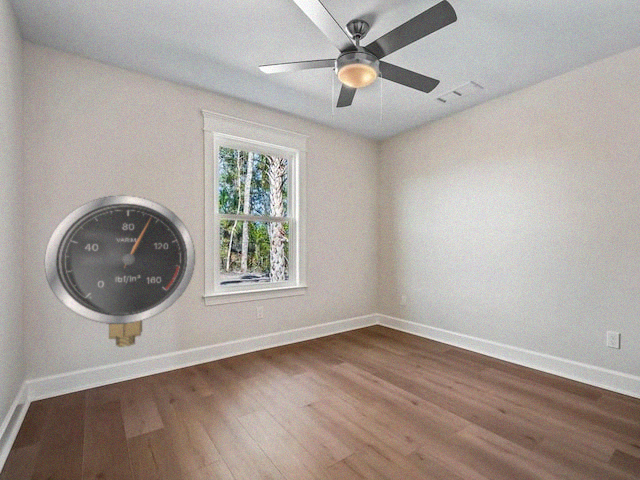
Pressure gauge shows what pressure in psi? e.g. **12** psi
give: **95** psi
